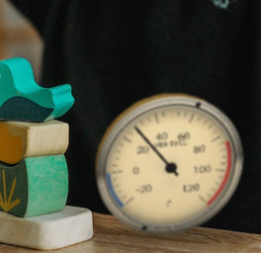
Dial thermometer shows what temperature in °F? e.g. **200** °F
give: **28** °F
